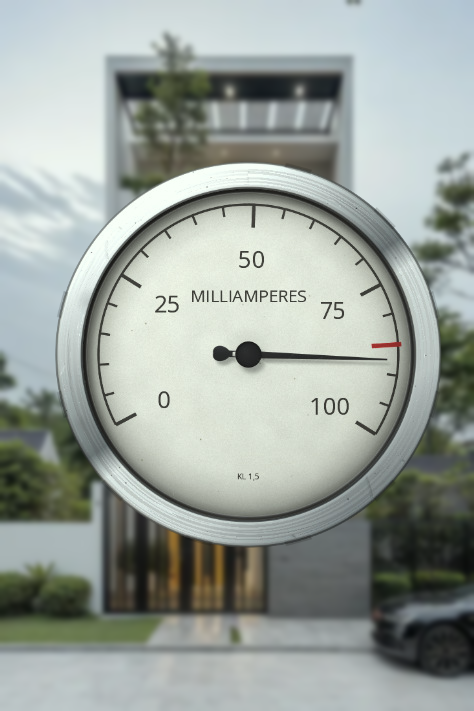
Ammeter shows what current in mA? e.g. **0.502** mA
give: **87.5** mA
